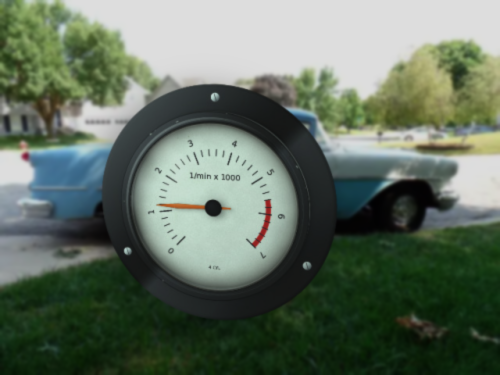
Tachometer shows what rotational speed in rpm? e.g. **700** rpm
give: **1200** rpm
